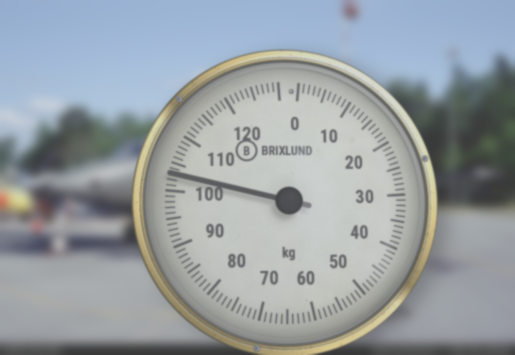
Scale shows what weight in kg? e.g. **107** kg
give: **103** kg
